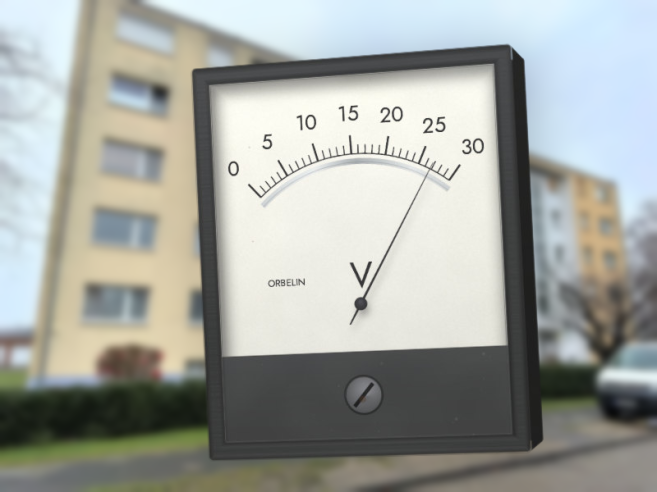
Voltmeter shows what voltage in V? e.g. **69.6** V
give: **27** V
